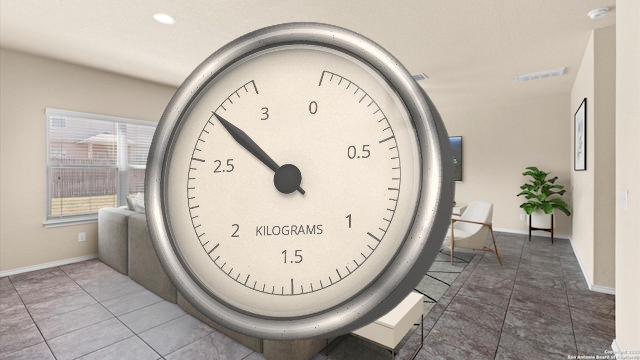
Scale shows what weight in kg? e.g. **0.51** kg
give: **2.75** kg
